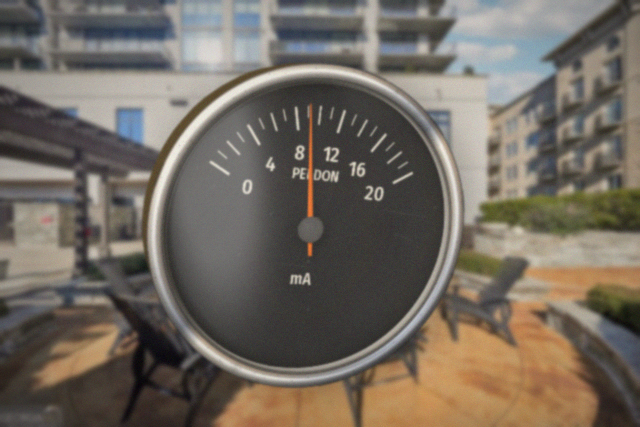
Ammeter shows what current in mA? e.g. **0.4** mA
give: **9** mA
